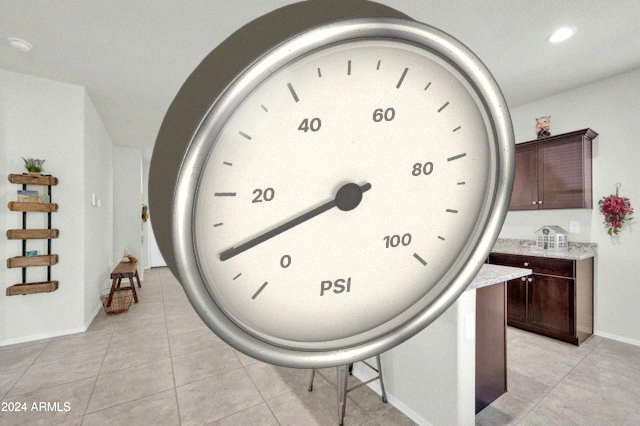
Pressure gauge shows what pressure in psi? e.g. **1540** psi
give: **10** psi
